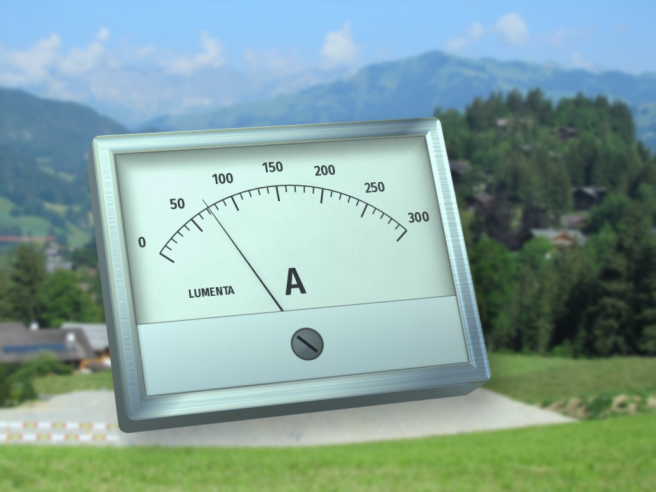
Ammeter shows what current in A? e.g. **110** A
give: **70** A
